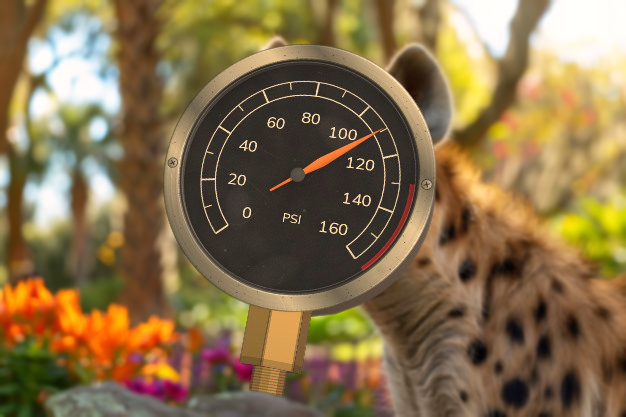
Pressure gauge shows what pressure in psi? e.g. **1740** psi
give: **110** psi
